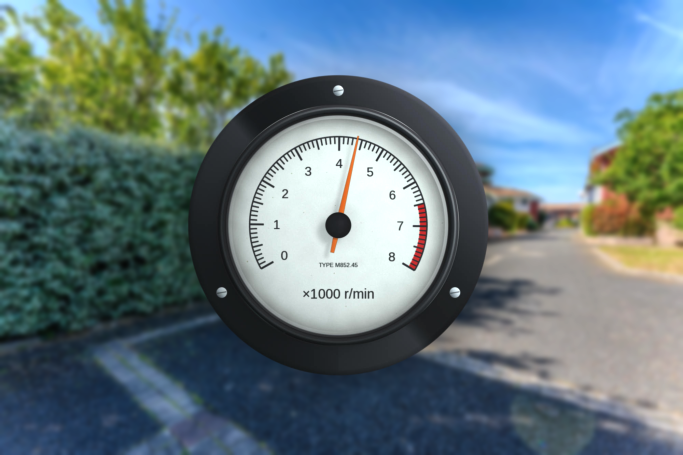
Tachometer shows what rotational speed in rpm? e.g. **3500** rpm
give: **4400** rpm
